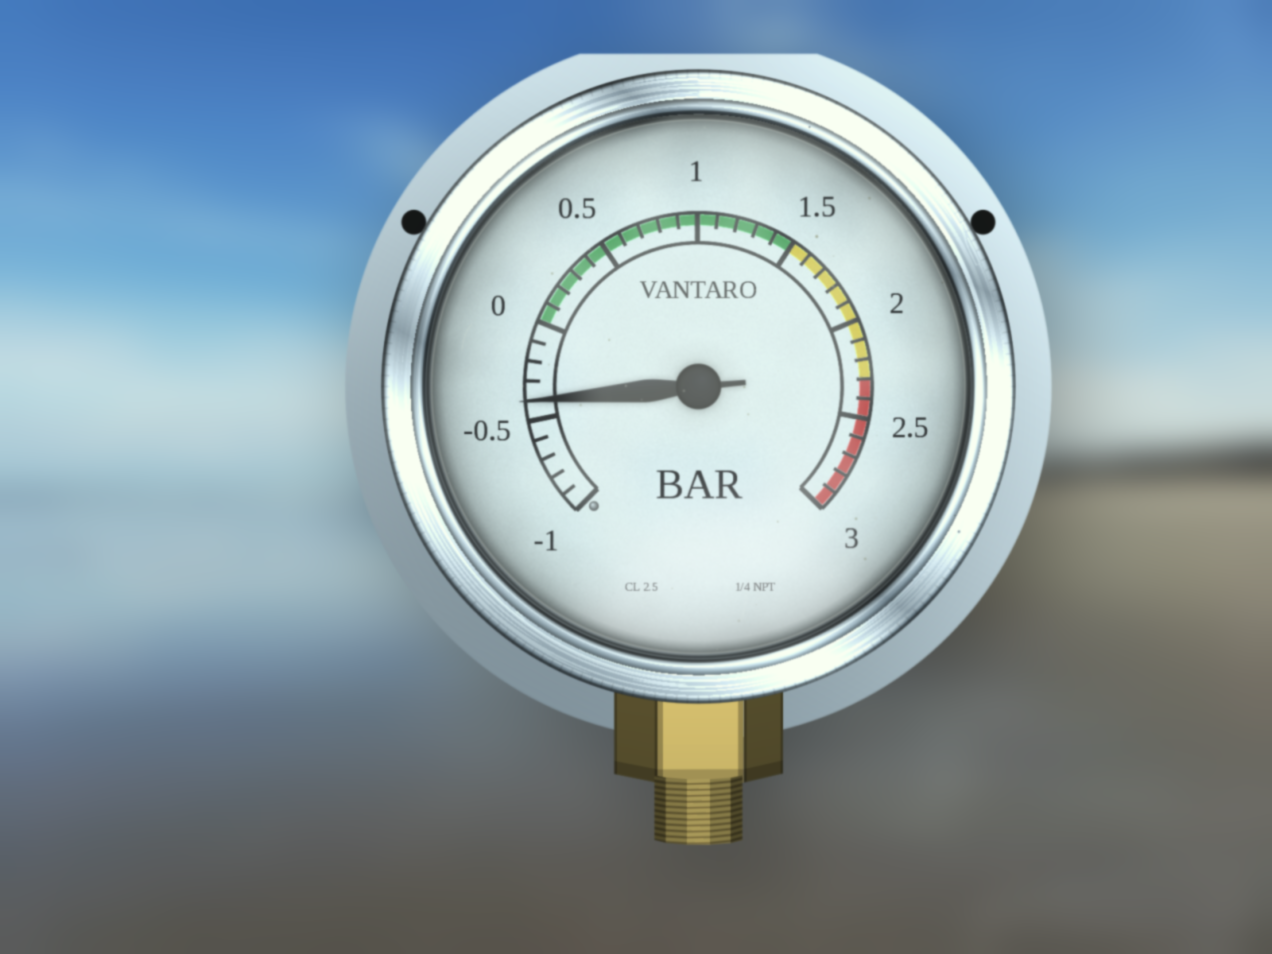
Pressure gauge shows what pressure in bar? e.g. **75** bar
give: **-0.4** bar
